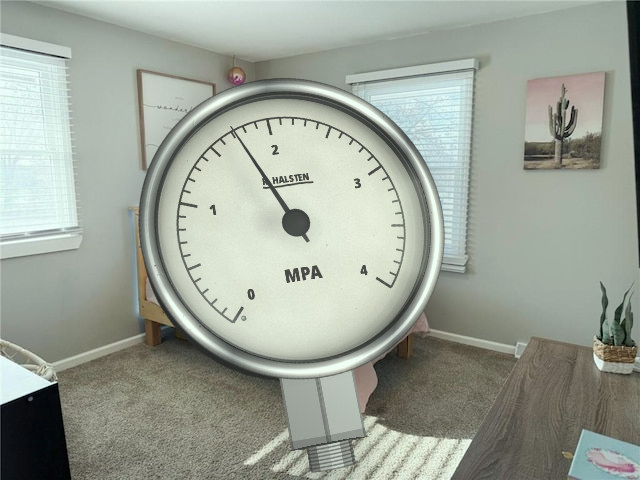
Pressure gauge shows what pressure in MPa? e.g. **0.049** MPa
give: **1.7** MPa
